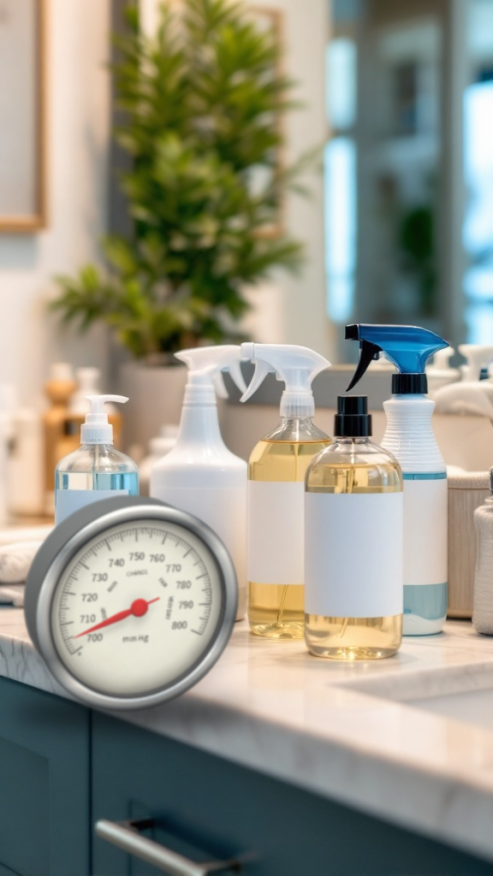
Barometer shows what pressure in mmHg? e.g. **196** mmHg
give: **705** mmHg
